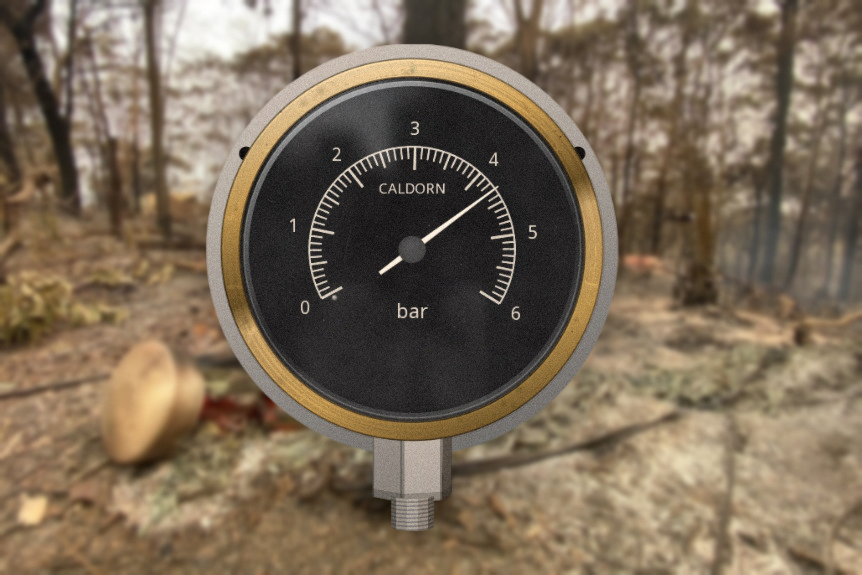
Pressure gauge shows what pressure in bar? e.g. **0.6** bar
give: **4.3** bar
